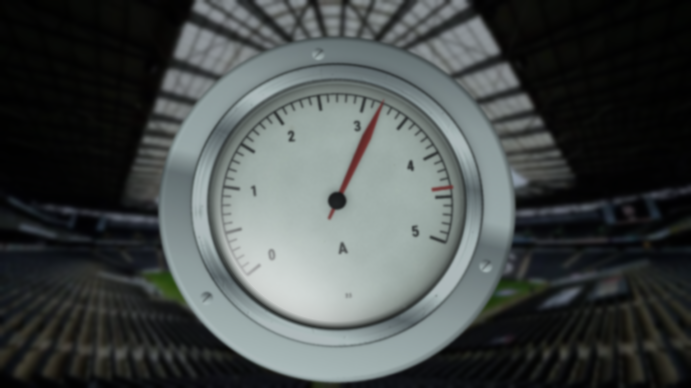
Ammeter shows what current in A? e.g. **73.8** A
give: **3.2** A
